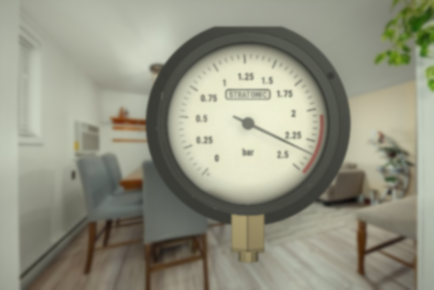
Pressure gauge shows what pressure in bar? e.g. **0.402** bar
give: **2.35** bar
